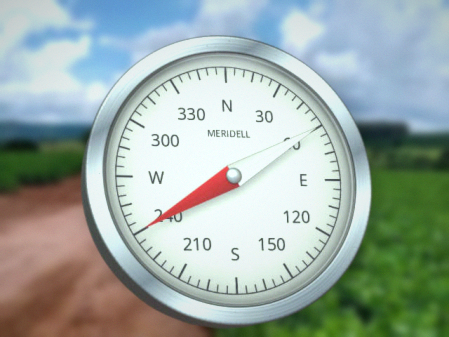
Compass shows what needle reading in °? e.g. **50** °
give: **240** °
